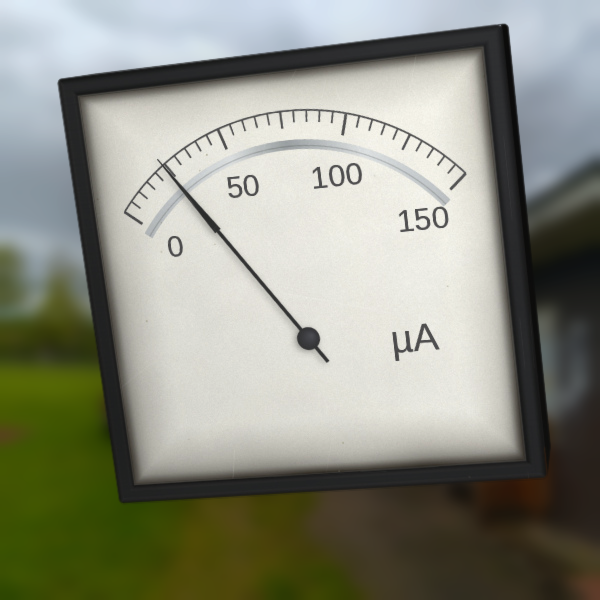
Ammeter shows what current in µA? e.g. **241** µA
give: **25** µA
